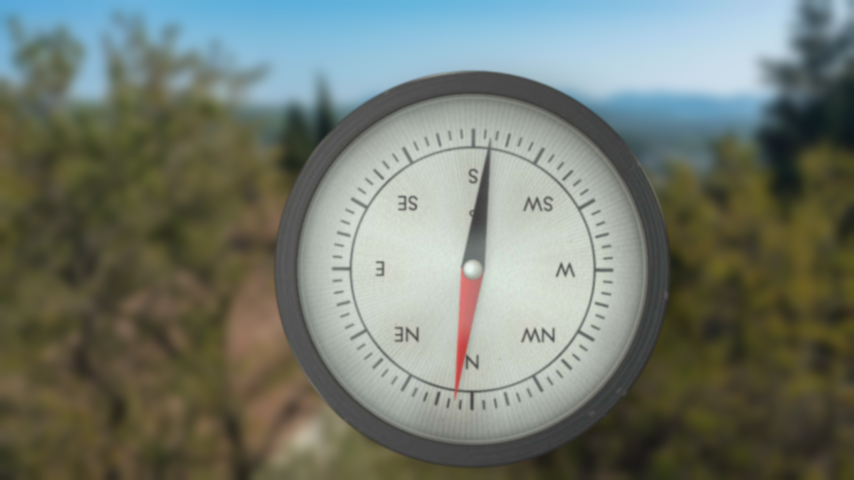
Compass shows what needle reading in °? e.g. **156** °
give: **7.5** °
